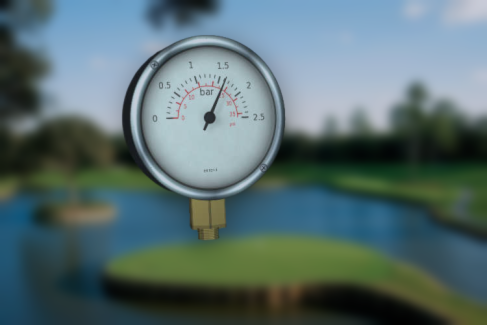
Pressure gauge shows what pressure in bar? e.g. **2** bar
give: **1.6** bar
